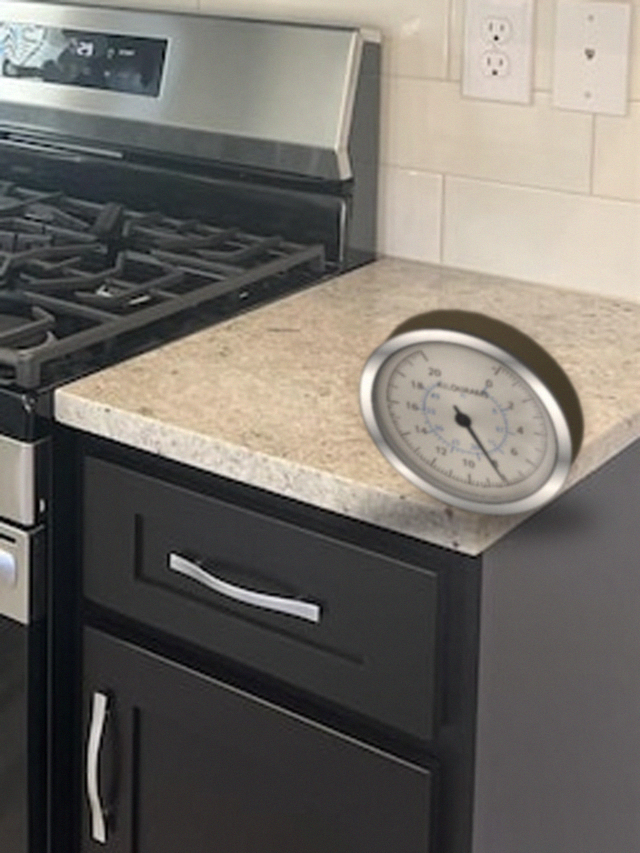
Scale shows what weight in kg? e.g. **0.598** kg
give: **8** kg
